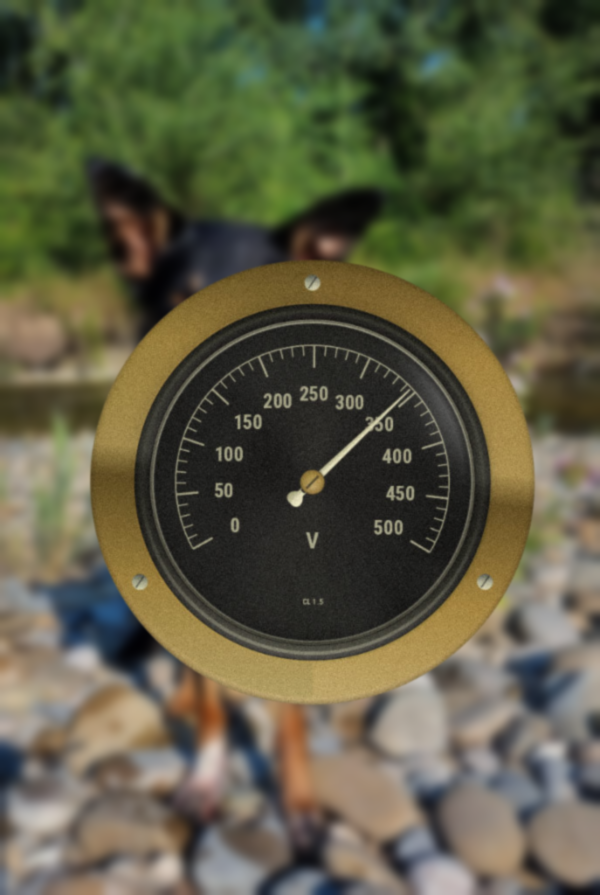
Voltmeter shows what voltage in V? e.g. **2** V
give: **345** V
